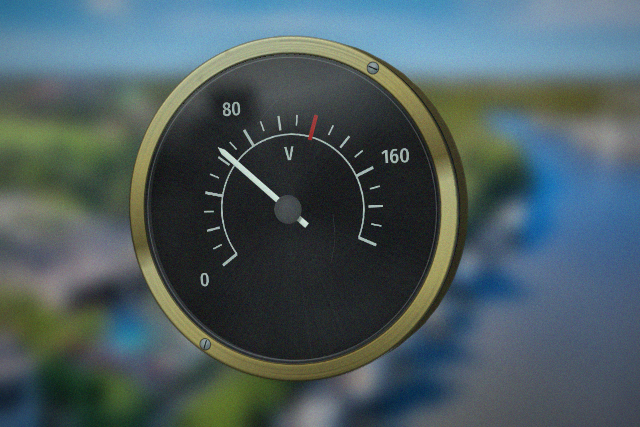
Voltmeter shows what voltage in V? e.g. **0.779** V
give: **65** V
